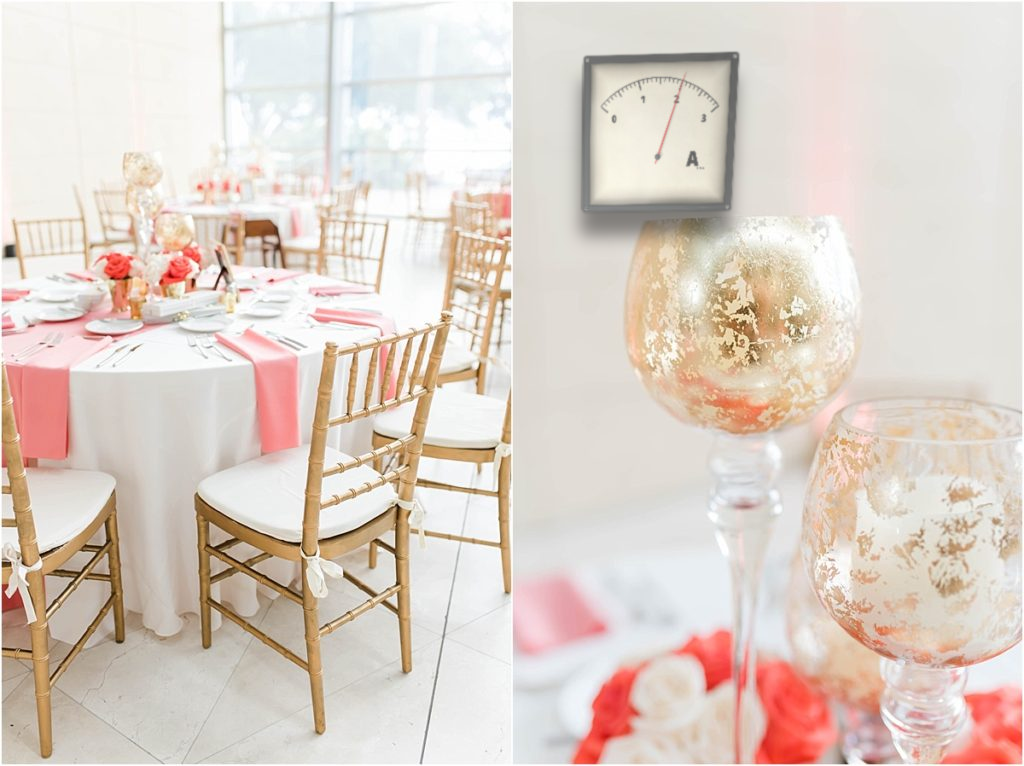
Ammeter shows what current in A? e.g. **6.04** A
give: **2** A
